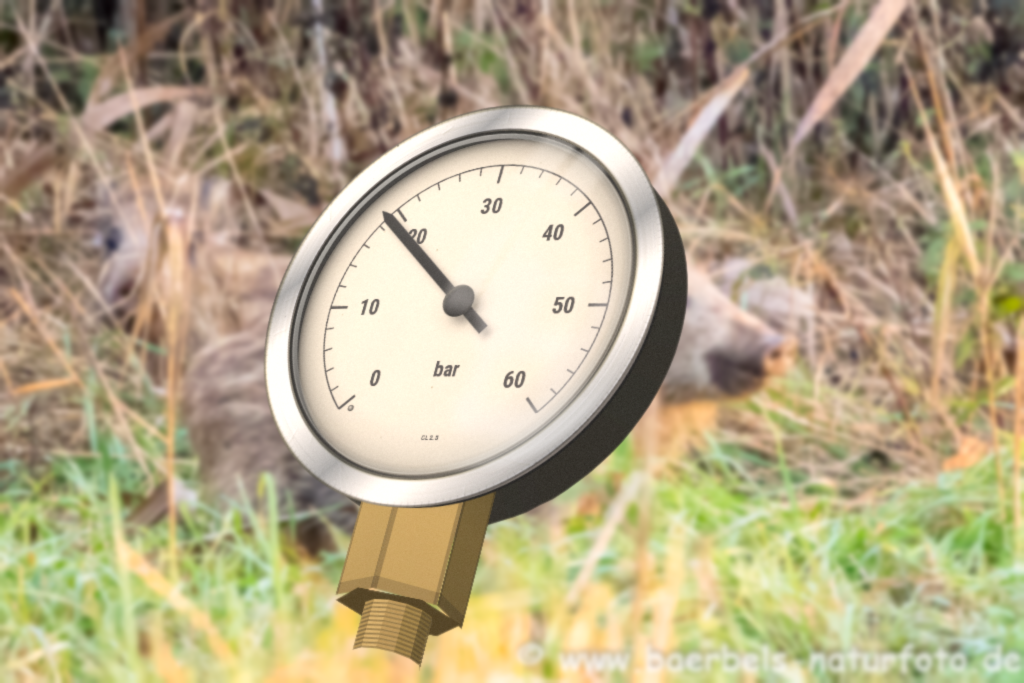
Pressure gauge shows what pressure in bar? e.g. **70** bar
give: **19** bar
